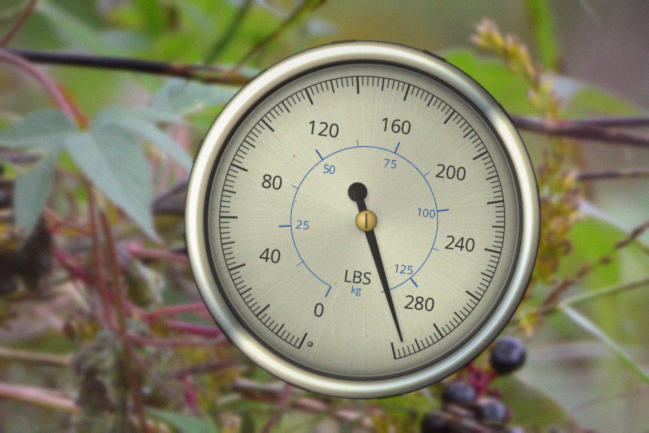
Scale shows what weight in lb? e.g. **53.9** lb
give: **296** lb
